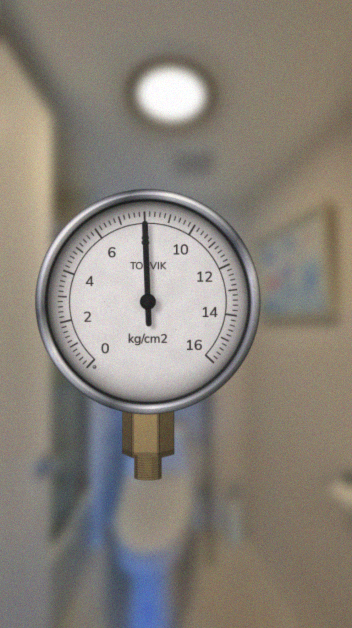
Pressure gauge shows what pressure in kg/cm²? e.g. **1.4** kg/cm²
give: **8** kg/cm²
